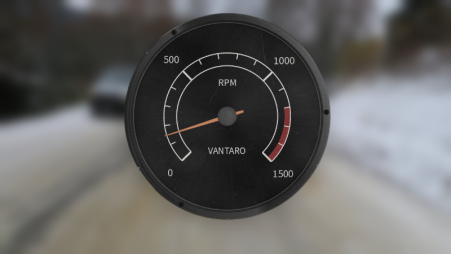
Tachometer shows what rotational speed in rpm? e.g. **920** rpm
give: **150** rpm
